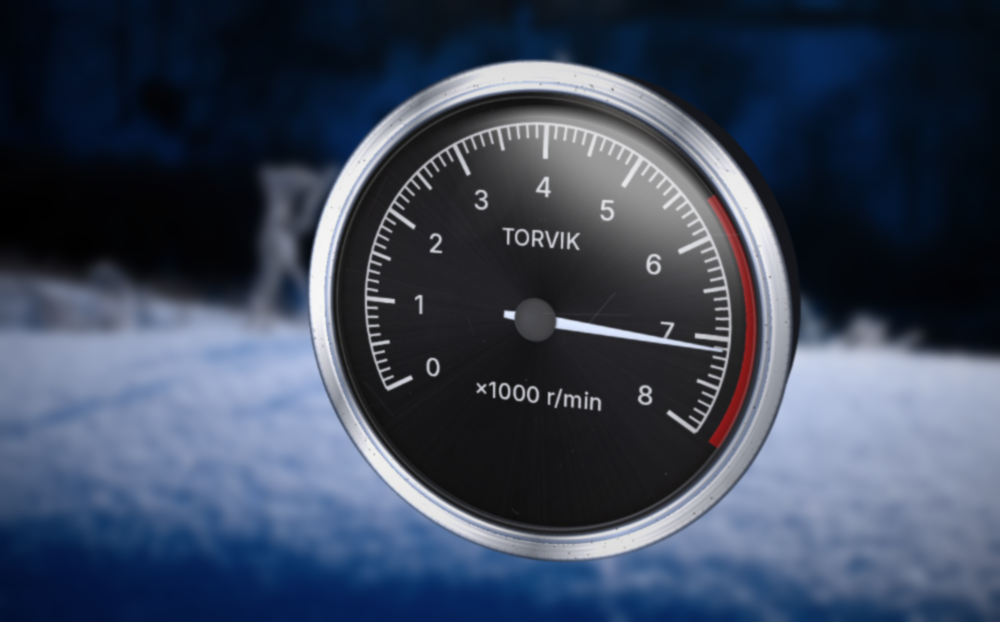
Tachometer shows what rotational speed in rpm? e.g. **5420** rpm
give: **7100** rpm
